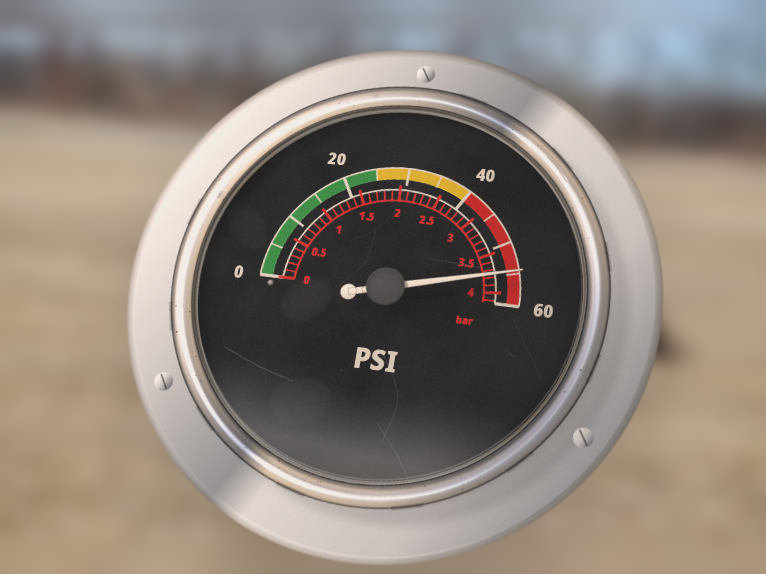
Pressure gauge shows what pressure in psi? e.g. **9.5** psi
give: **55** psi
